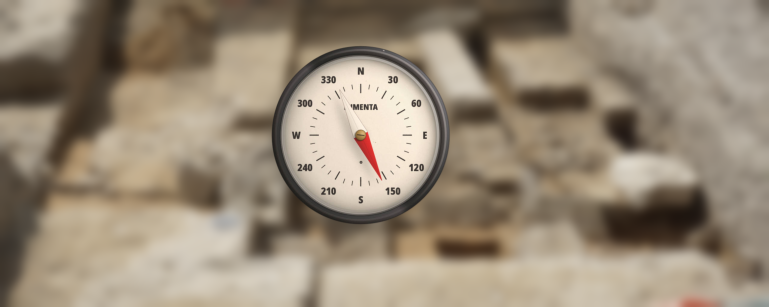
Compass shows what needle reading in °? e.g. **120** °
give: **155** °
